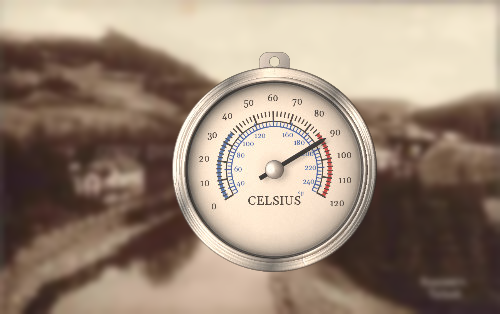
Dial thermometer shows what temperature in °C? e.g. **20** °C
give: **90** °C
